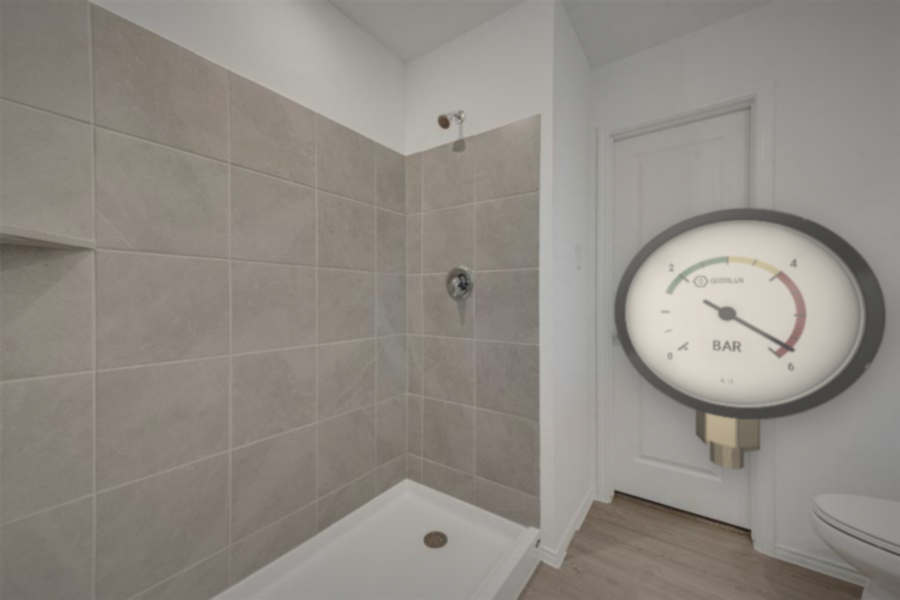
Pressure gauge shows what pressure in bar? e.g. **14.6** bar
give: **5.75** bar
